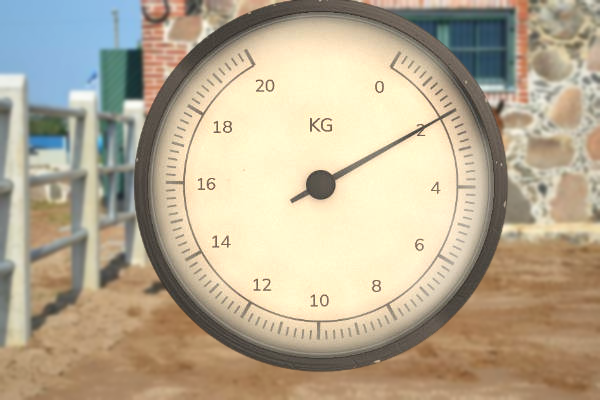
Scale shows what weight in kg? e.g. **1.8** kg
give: **2** kg
